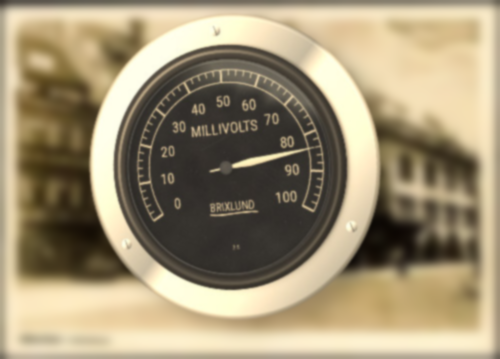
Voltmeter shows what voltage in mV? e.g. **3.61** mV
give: **84** mV
